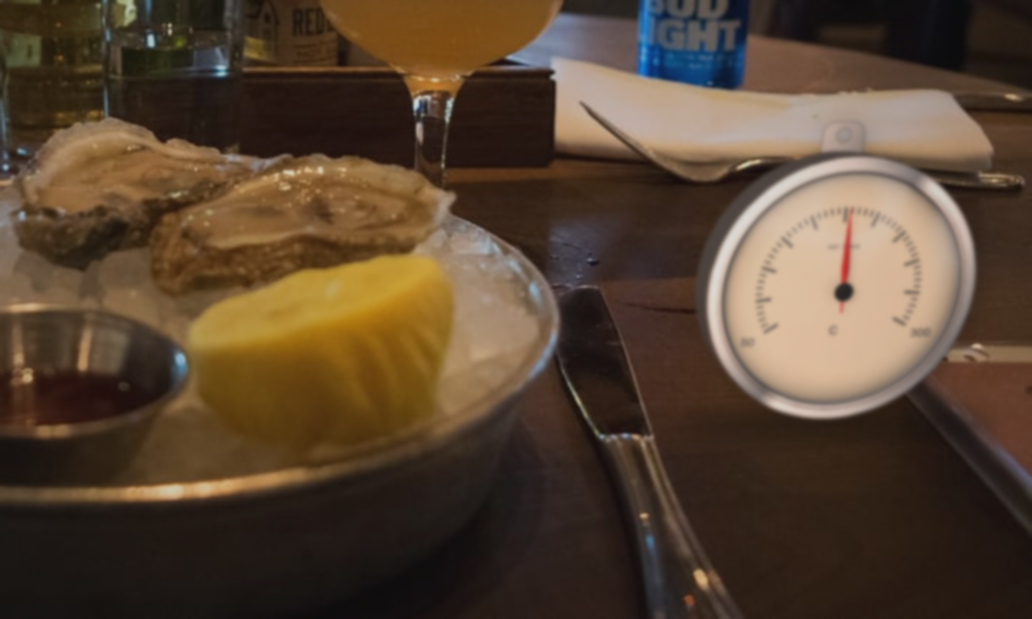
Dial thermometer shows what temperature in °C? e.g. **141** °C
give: **175** °C
